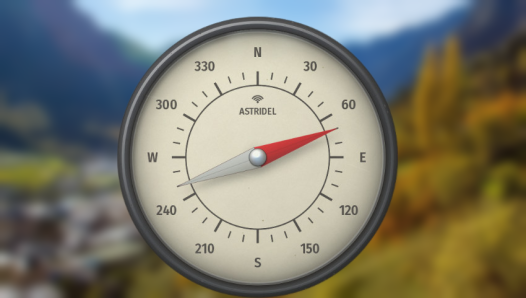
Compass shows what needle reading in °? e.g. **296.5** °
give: **70** °
